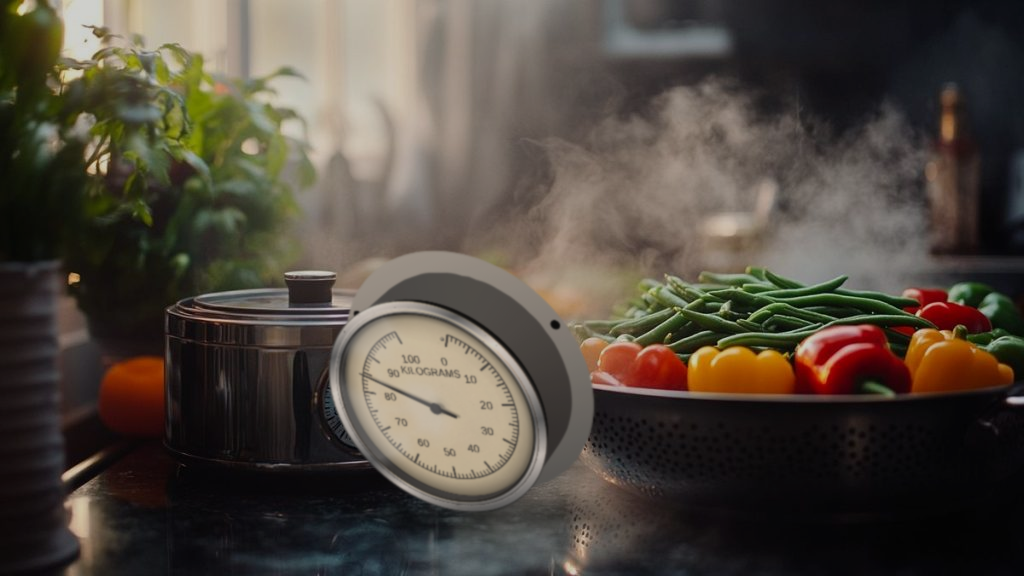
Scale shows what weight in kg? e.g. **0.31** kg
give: **85** kg
